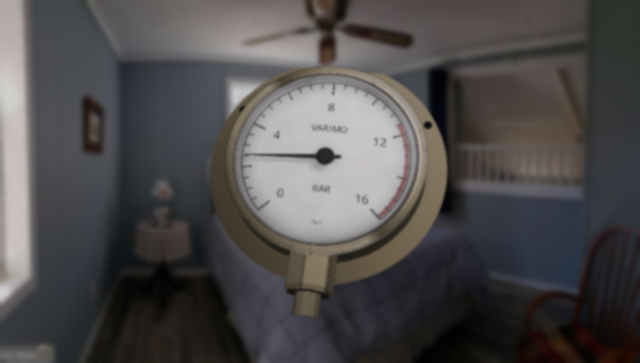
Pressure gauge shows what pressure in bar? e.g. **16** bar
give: **2.5** bar
